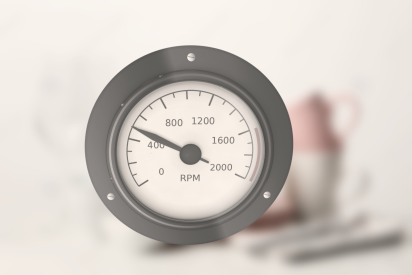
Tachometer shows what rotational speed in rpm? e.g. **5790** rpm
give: **500** rpm
